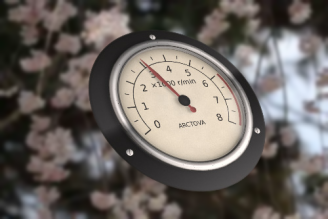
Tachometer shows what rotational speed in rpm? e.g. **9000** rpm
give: **3000** rpm
